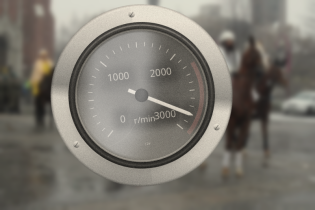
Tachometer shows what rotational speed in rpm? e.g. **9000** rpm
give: **2800** rpm
